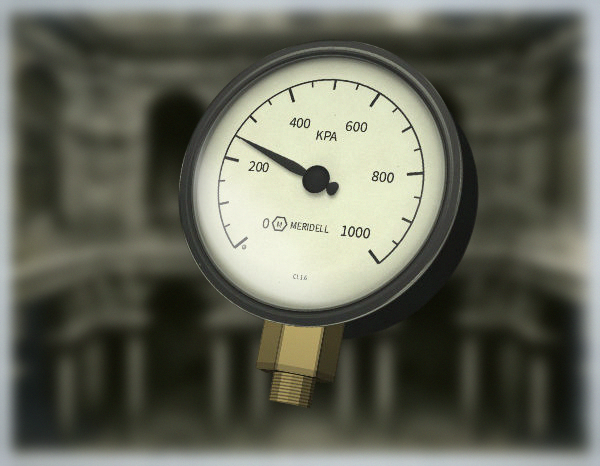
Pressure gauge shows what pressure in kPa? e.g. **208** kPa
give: **250** kPa
